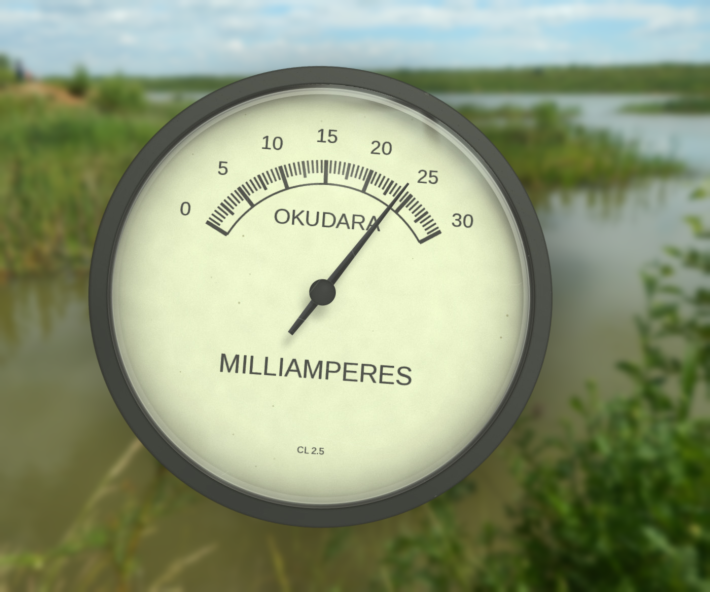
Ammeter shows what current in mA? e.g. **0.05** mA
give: **24** mA
